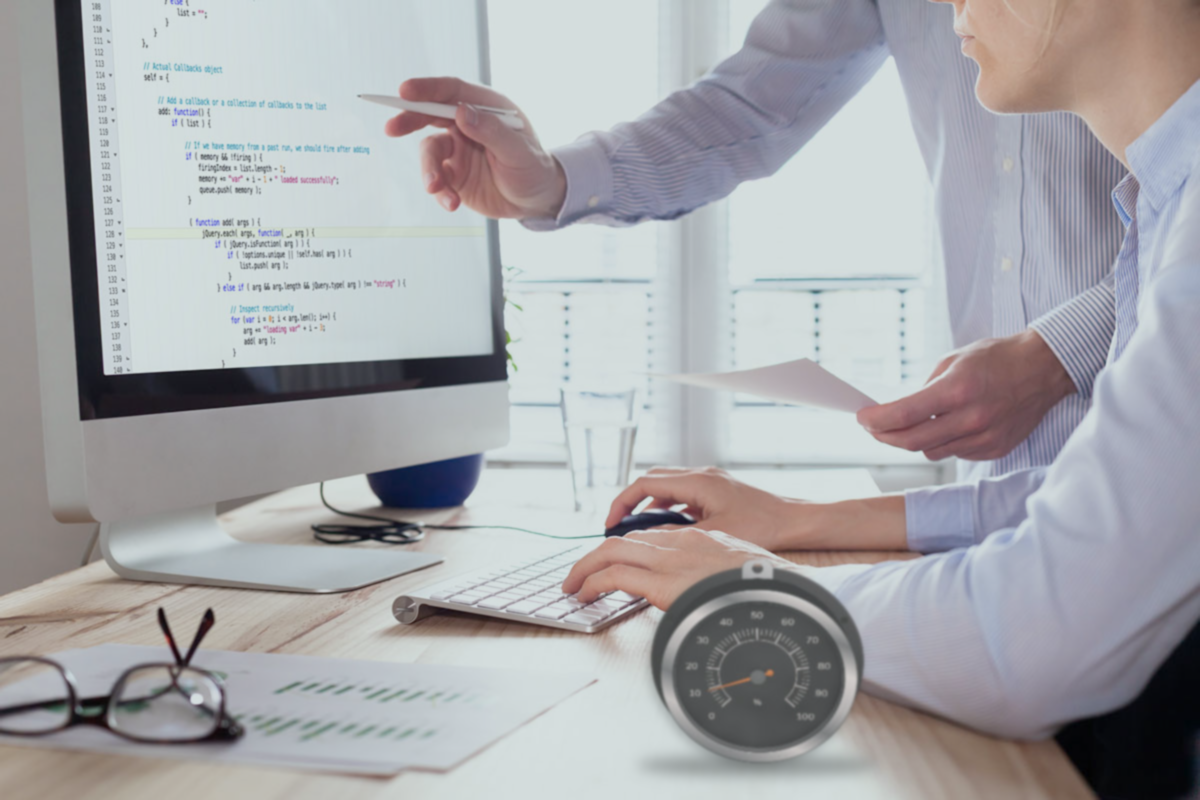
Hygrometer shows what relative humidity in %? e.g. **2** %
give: **10** %
